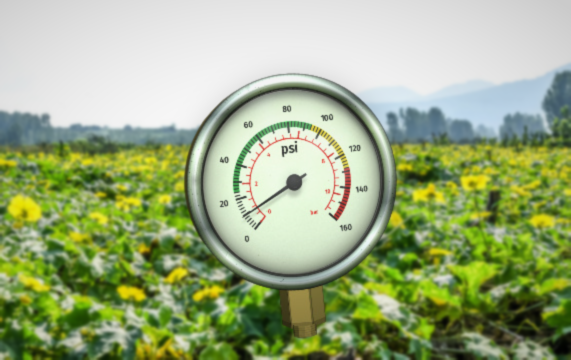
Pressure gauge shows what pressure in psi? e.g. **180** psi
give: **10** psi
